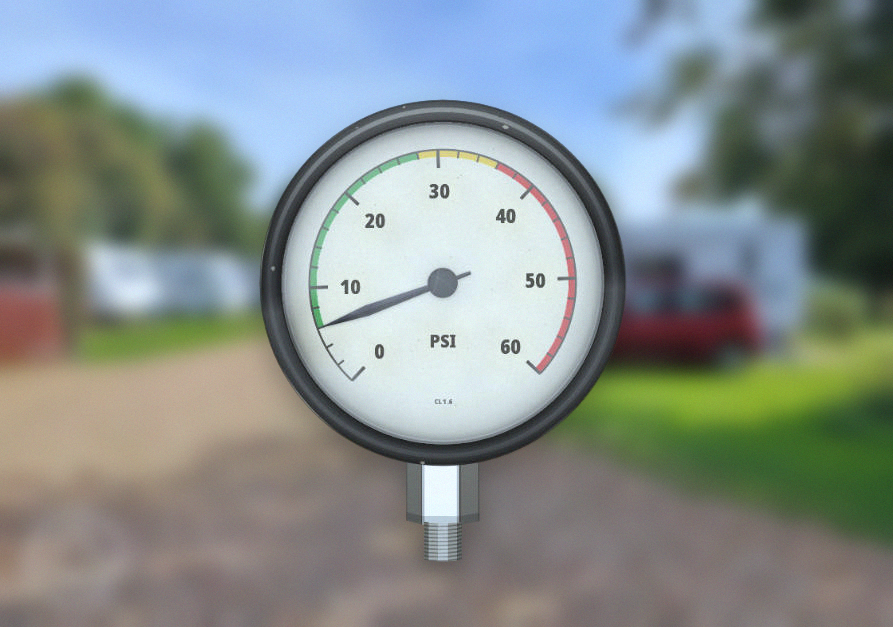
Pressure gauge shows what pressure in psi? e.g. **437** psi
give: **6** psi
